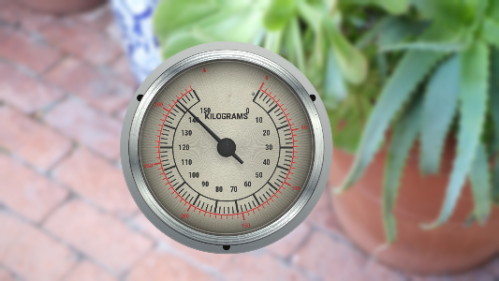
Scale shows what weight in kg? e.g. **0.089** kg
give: **142** kg
